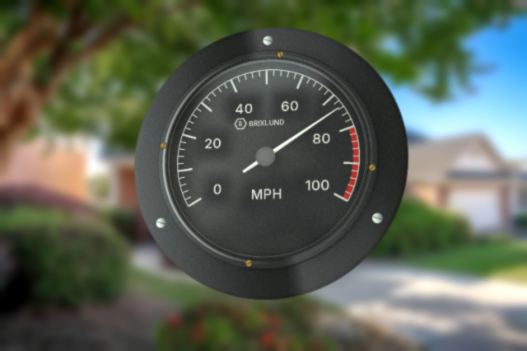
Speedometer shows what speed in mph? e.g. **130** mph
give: **74** mph
